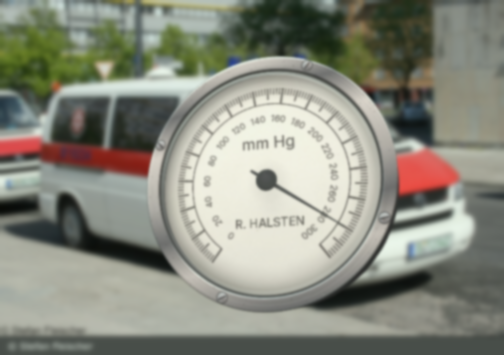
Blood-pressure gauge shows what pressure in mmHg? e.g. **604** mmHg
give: **280** mmHg
